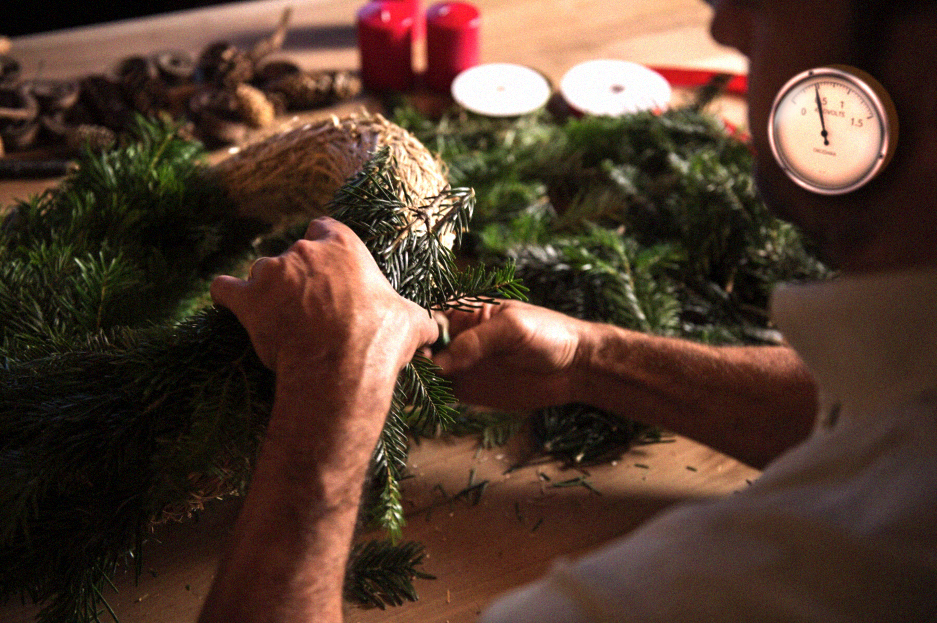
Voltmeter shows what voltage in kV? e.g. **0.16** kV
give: **0.5** kV
